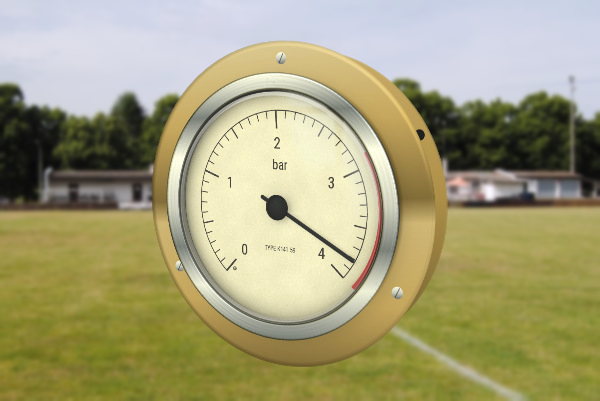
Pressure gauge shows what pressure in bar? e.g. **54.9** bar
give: **3.8** bar
